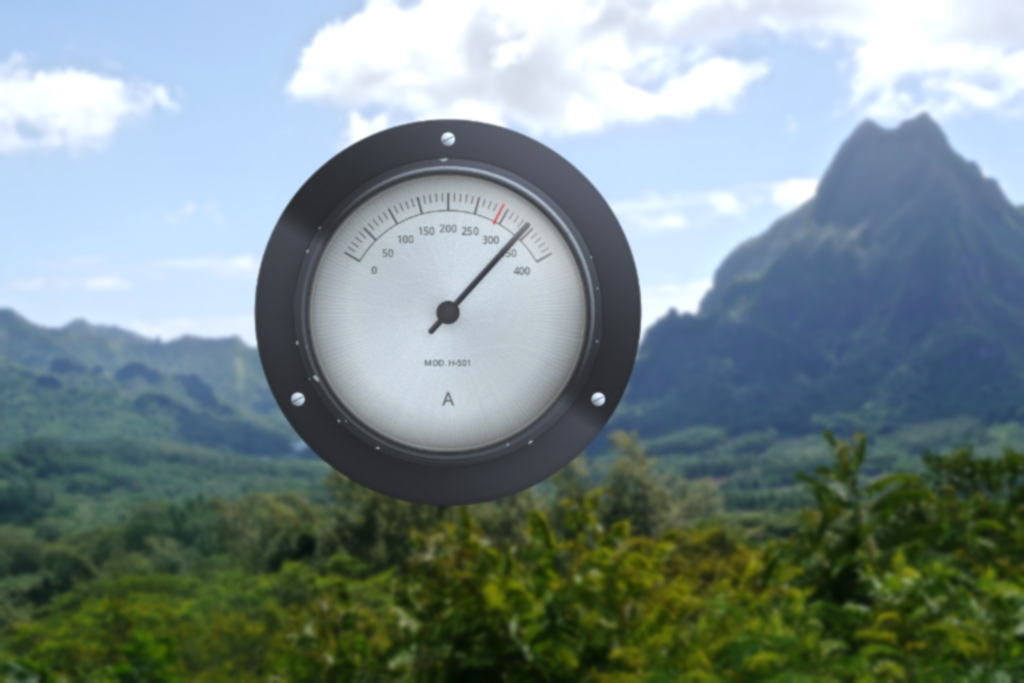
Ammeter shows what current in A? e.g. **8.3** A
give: **340** A
